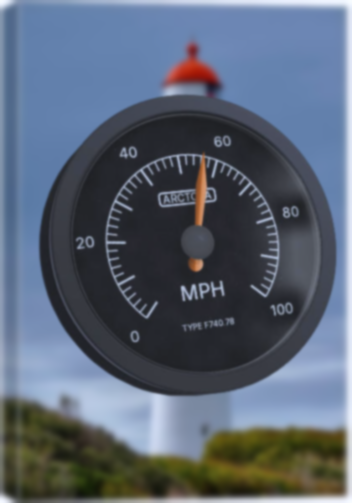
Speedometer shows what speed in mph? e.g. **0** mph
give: **56** mph
